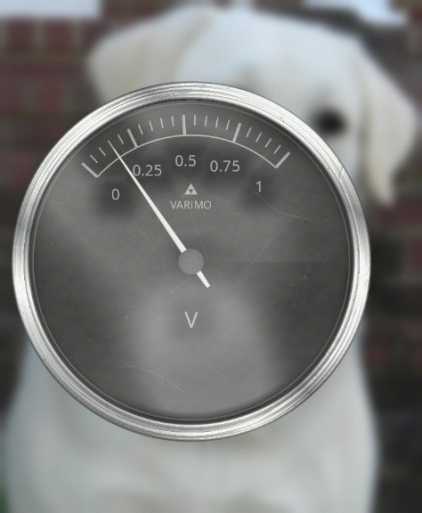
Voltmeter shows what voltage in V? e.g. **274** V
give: **0.15** V
